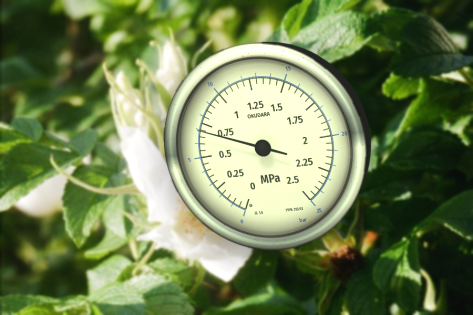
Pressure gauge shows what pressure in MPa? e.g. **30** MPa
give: **0.7** MPa
